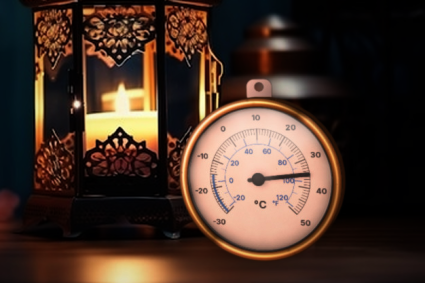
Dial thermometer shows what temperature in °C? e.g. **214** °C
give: **35** °C
